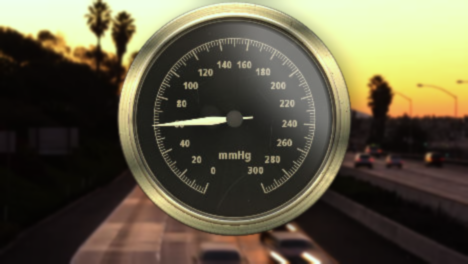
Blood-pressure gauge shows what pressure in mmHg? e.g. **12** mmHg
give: **60** mmHg
